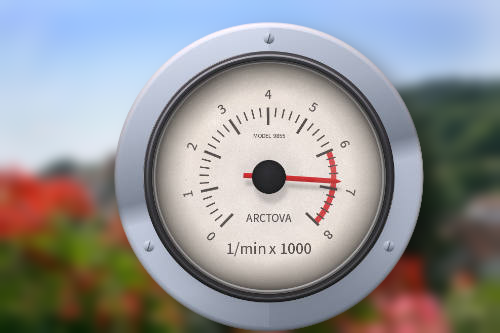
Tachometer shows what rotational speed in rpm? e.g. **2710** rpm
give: **6800** rpm
